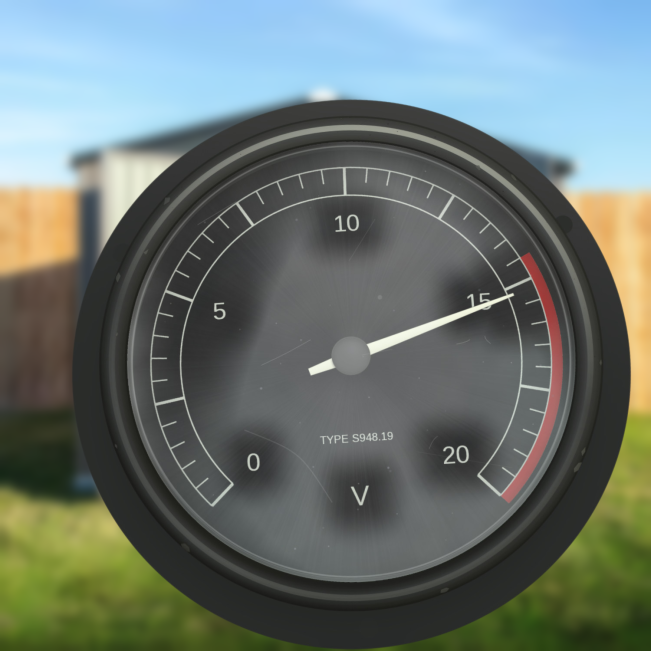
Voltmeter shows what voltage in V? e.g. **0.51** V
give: **15.25** V
